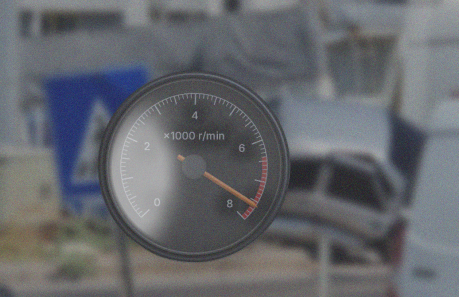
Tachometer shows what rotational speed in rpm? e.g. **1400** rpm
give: **7600** rpm
